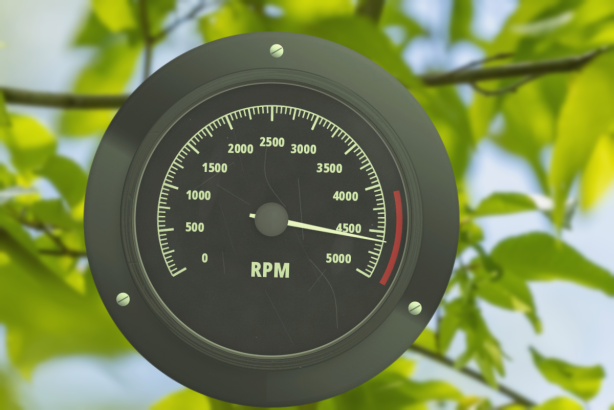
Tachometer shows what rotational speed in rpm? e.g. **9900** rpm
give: **4600** rpm
